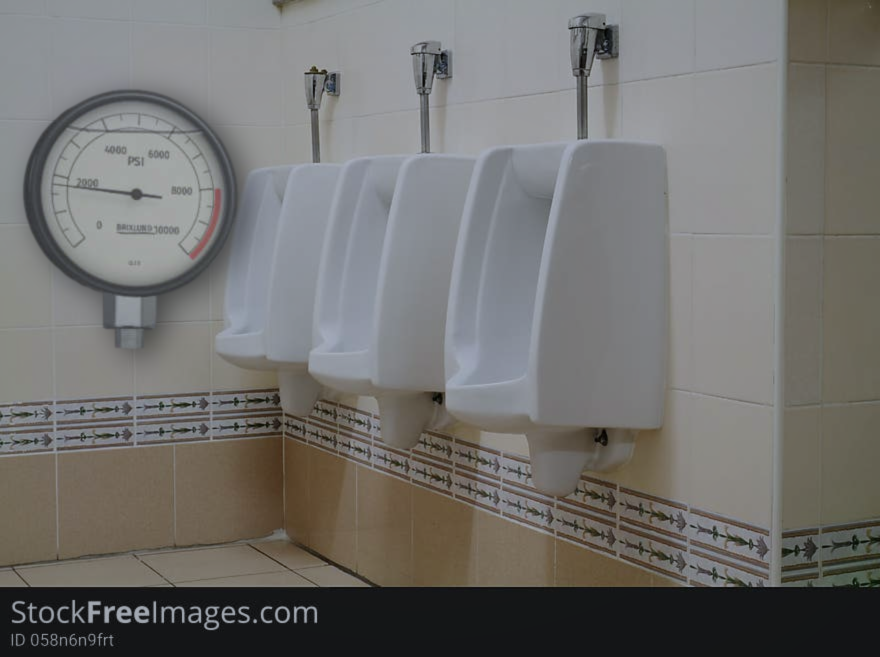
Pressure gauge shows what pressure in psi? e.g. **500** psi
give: **1750** psi
